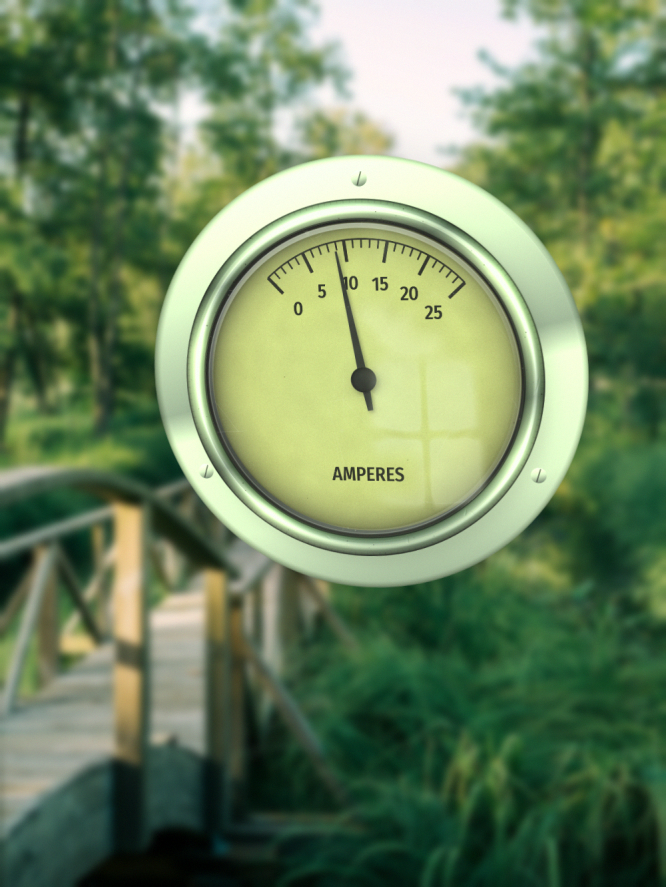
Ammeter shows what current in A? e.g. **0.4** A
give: **9** A
